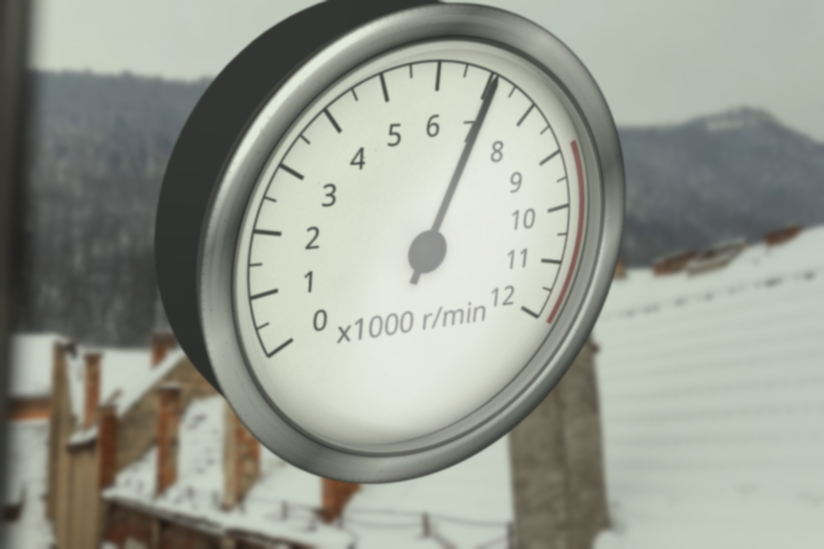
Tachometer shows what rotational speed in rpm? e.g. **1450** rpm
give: **7000** rpm
